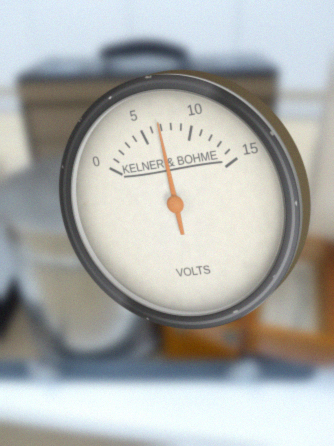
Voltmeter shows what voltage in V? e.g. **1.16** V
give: **7** V
